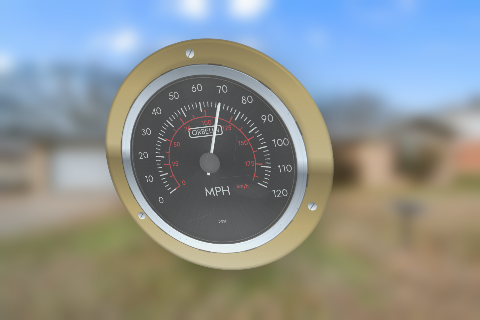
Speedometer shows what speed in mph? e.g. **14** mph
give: **70** mph
